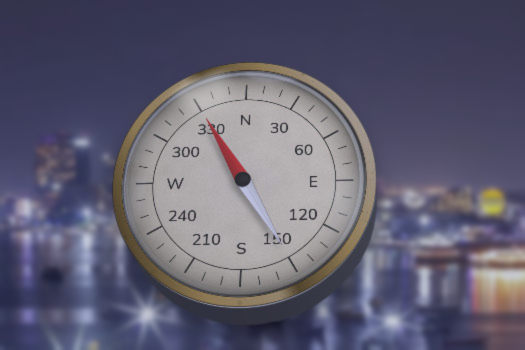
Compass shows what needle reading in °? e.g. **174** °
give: **330** °
